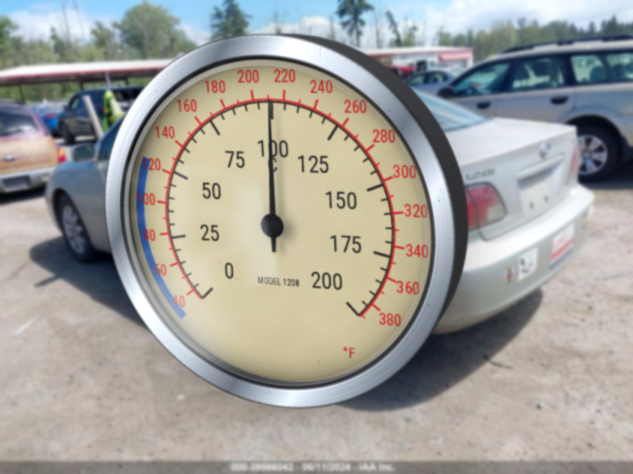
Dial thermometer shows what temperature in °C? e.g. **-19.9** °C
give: **100** °C
